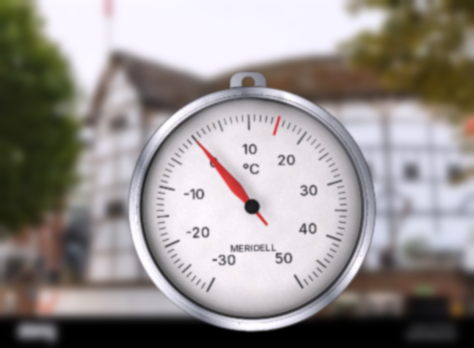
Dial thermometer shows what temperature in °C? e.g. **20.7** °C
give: **0** °C
